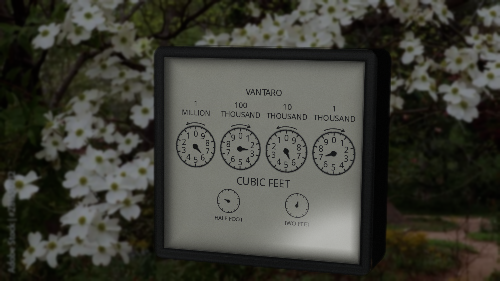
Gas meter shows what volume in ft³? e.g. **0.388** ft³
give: **625700** ft³
